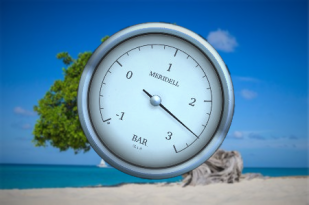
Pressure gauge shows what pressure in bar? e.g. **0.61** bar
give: **2.6** bar
